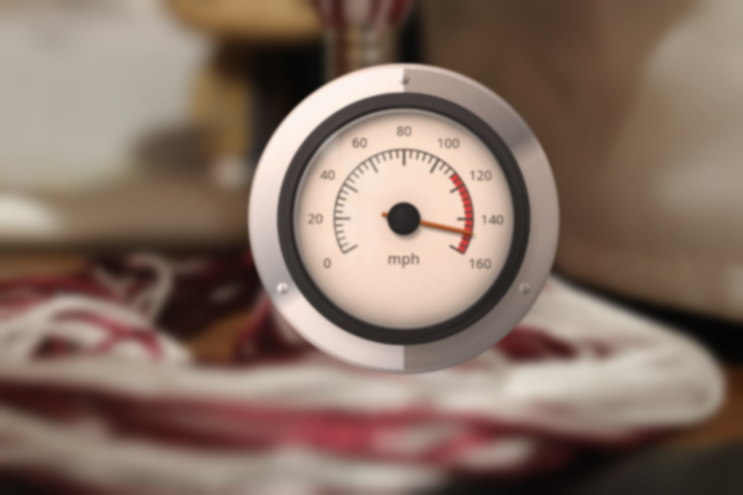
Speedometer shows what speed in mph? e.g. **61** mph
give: **148** mph
